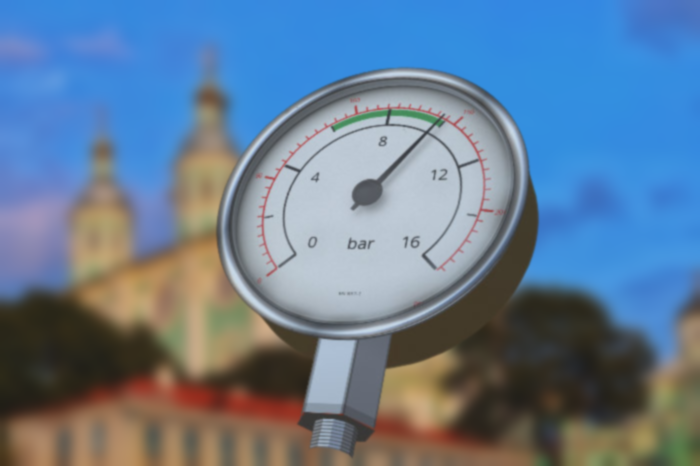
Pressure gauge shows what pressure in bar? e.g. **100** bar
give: **10** bar
